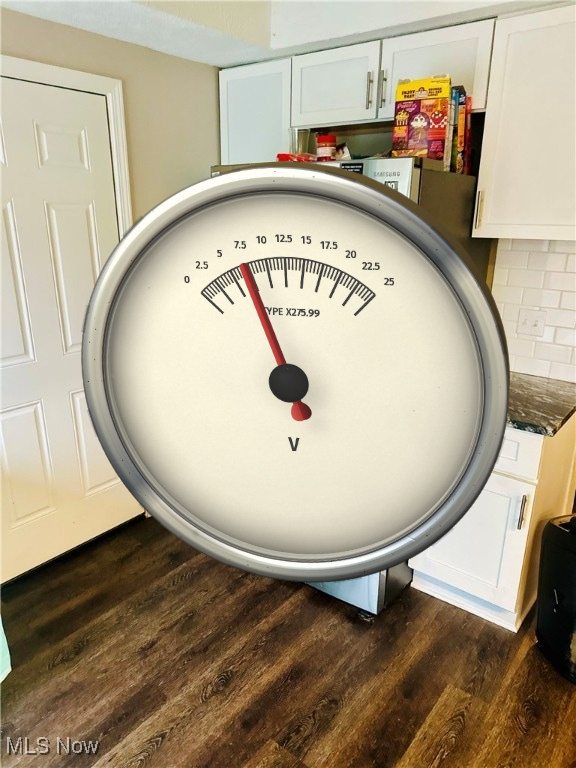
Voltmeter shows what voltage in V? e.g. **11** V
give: **7.5** V
